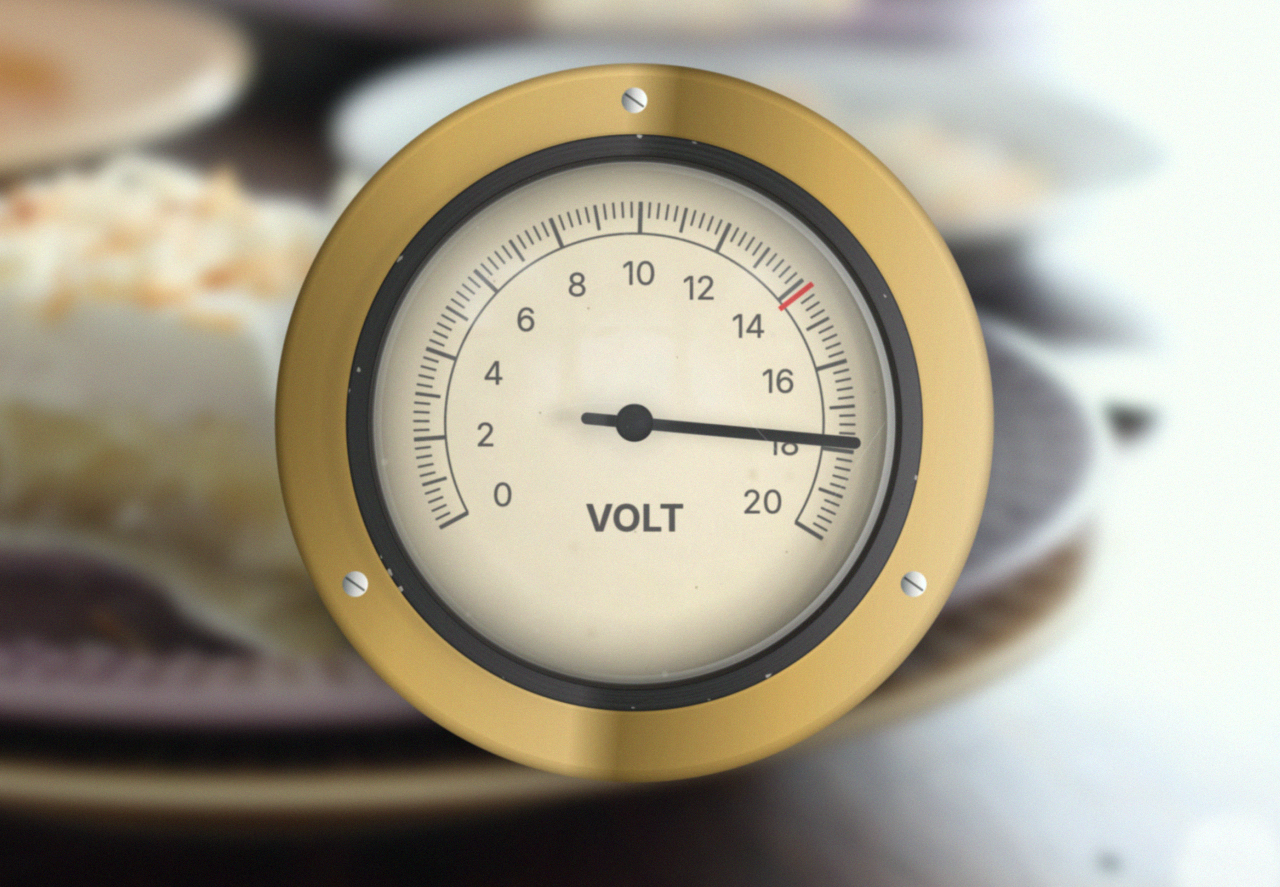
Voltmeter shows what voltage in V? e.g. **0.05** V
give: **17.8** V
